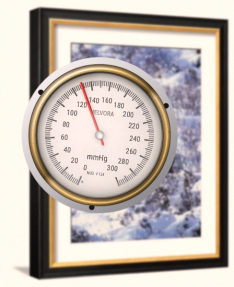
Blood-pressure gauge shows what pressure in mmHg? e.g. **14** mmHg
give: **130** mmHg
